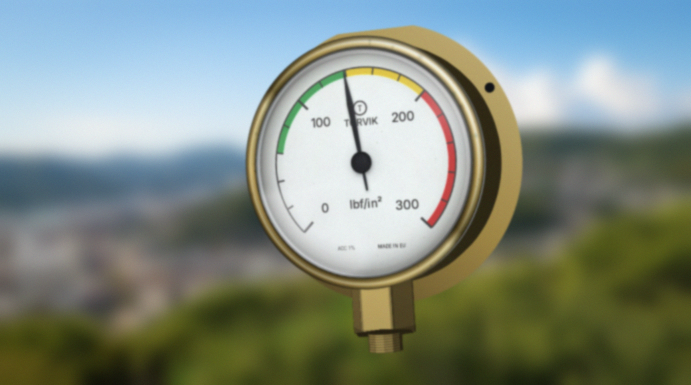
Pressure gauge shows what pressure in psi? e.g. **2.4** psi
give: **140** psi
